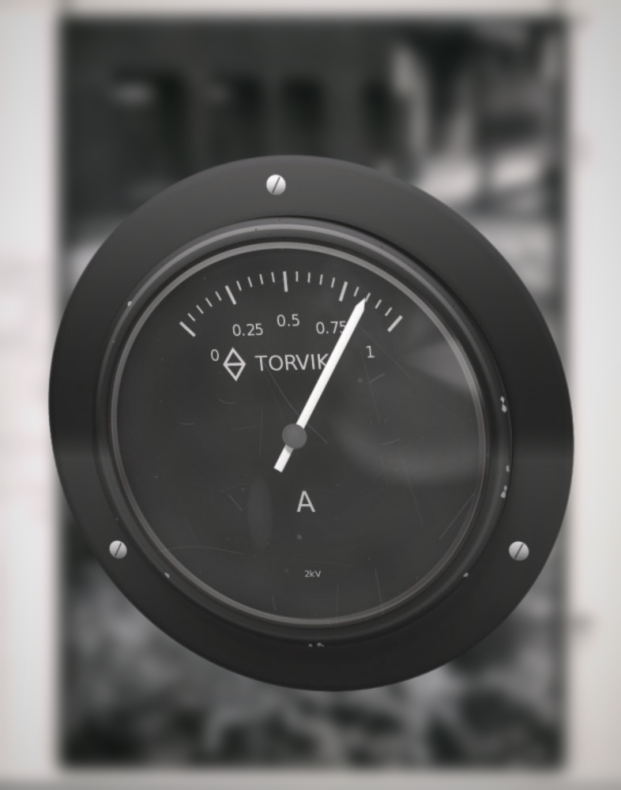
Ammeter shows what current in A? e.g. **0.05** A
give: **0.85** A
